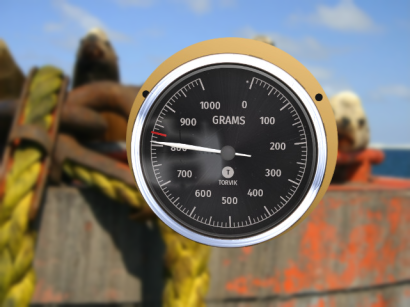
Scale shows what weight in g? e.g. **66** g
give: **810** g
